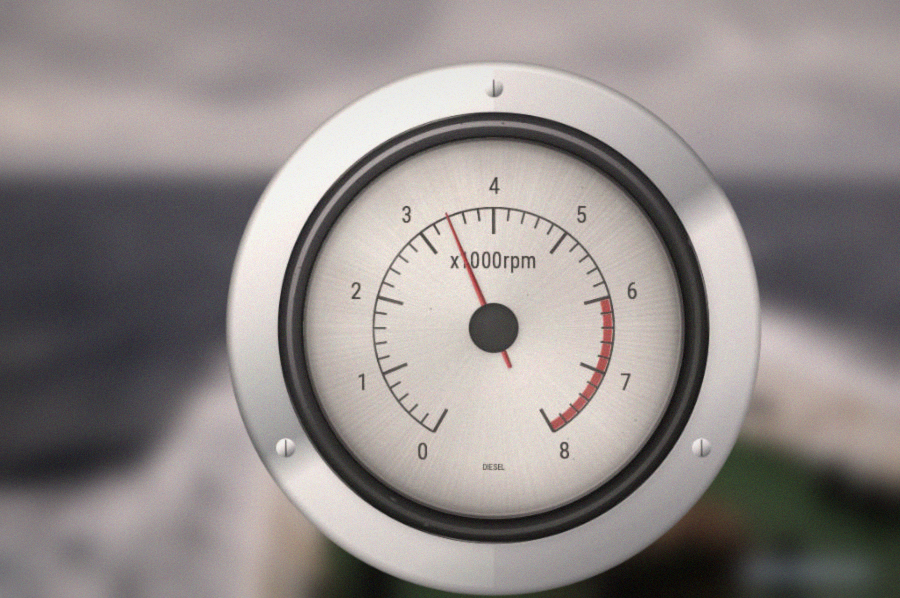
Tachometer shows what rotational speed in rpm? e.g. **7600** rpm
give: **3400** rpm
